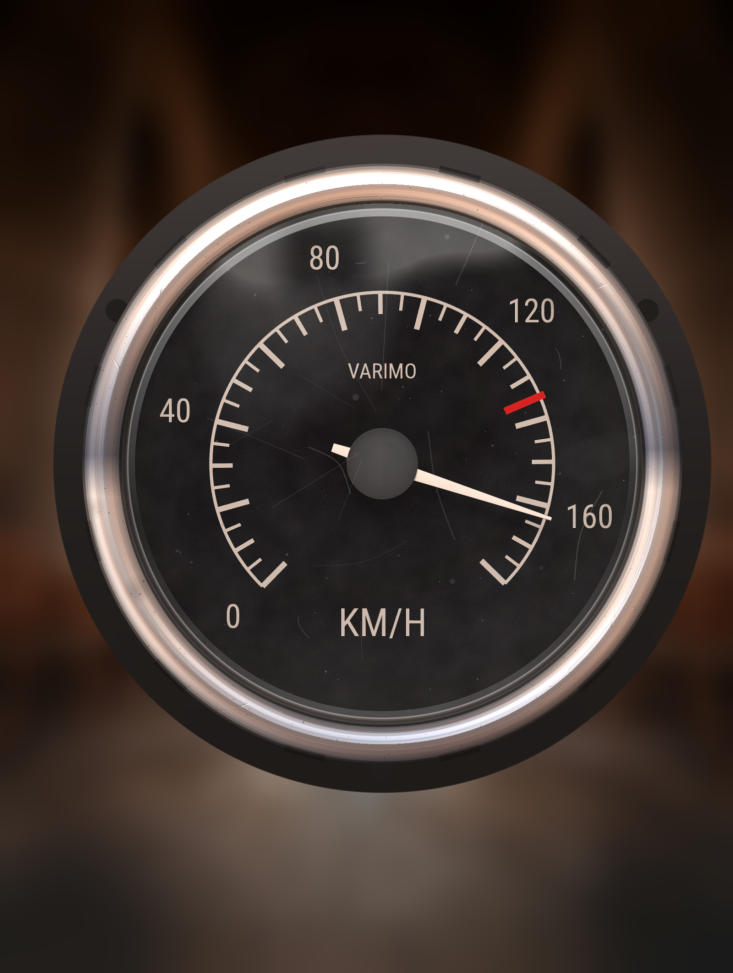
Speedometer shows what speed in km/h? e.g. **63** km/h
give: **162.5** km/h
